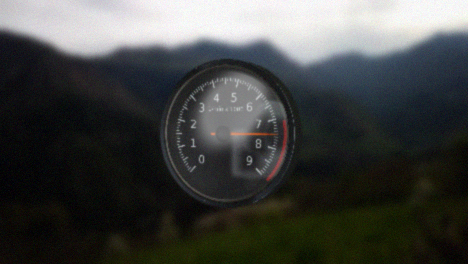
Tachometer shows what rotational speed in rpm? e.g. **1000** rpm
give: **7500** rpm
